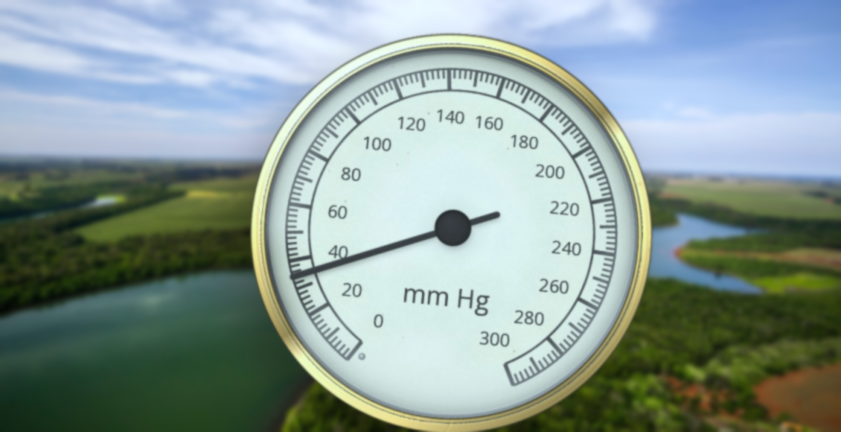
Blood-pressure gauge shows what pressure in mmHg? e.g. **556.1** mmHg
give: **34** mmHg
